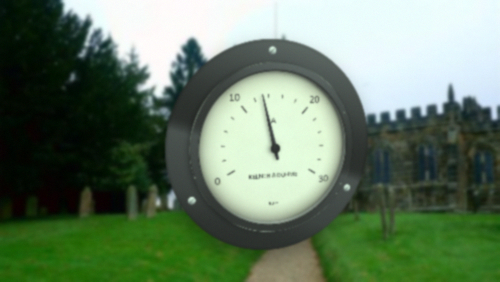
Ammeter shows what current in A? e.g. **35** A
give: **13** A
